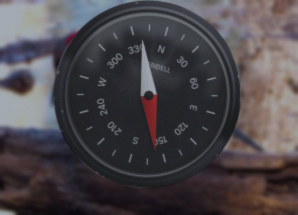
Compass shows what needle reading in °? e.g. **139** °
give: **157.5** °
